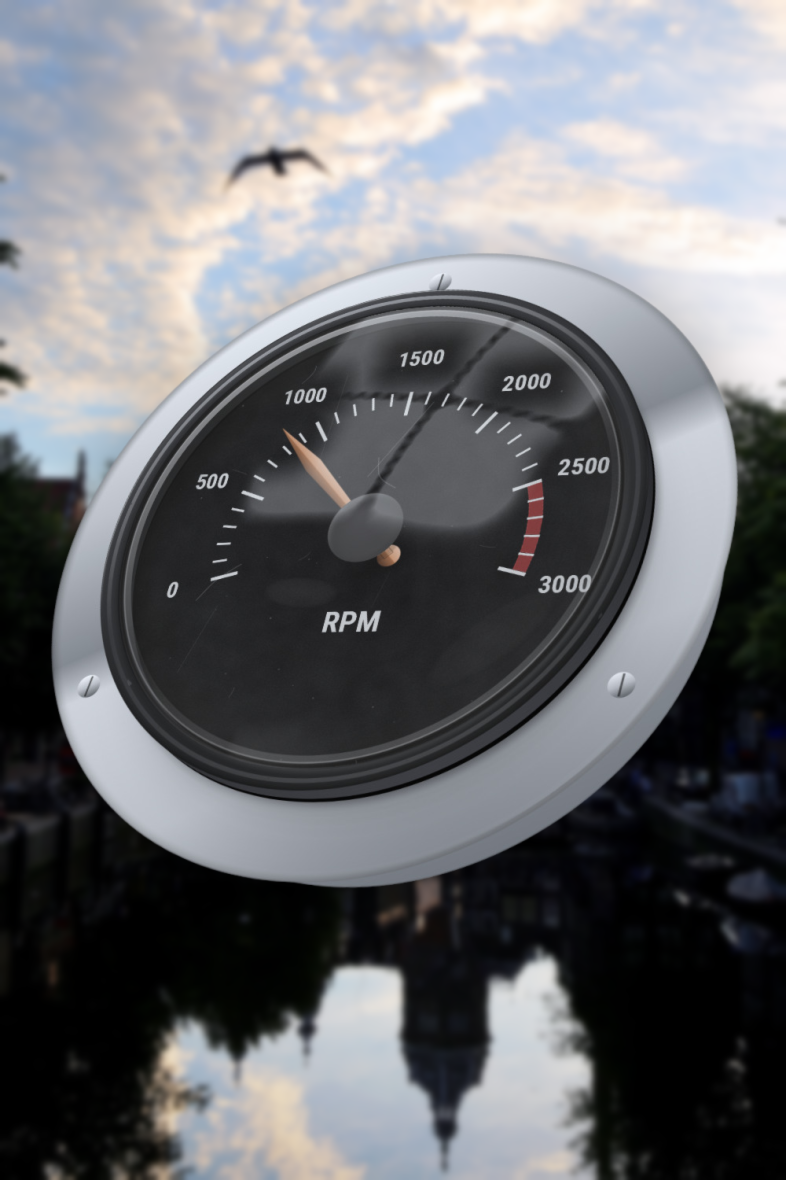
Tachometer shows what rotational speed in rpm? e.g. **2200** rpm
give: **850** rpm
